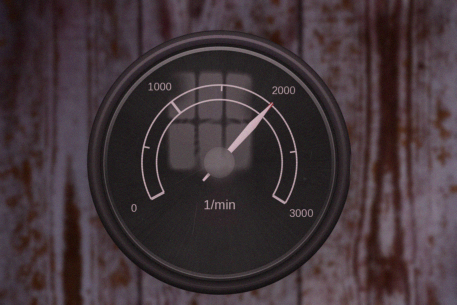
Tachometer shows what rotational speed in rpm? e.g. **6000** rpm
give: **2000** rpm
